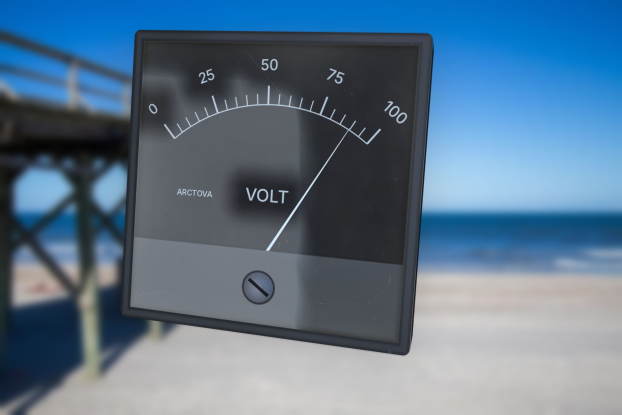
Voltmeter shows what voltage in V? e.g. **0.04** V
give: **90** V
